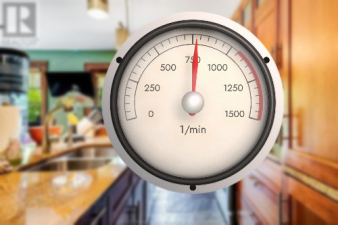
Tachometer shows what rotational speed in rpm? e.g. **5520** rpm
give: **775** rpm
